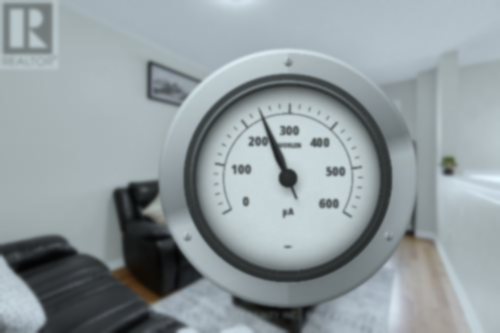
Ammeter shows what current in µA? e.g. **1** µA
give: **240** µA
